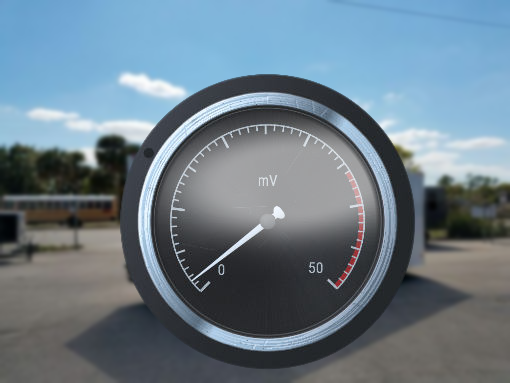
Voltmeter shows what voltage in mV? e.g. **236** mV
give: **1.5** mV
